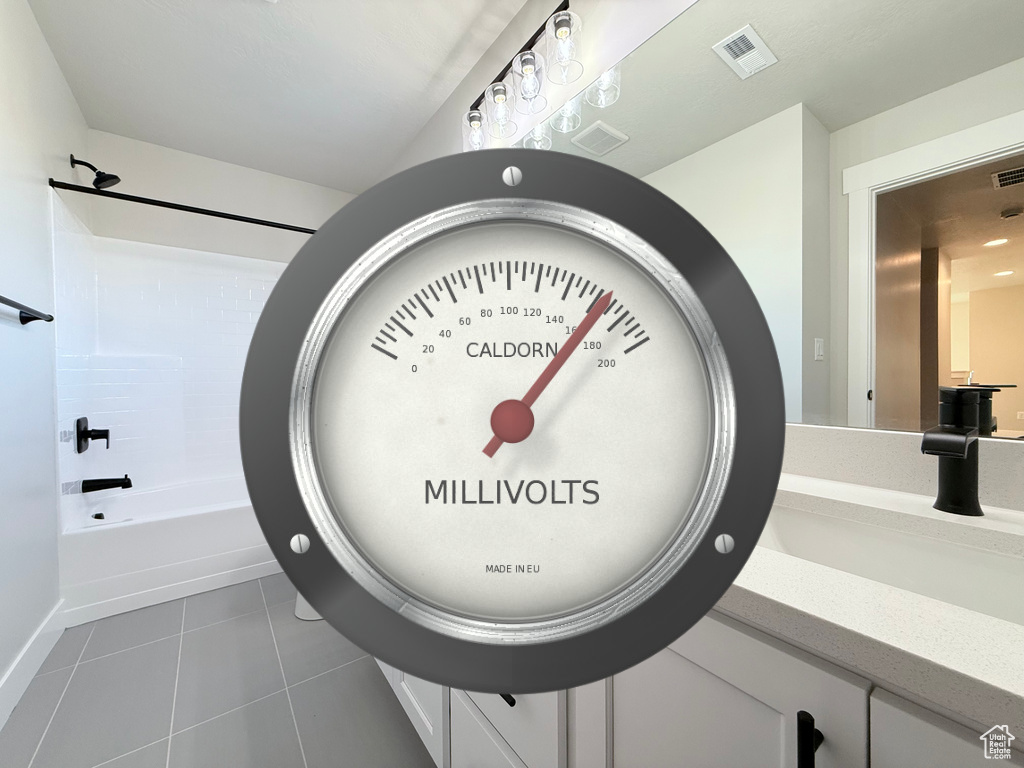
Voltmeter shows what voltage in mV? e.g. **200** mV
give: **165** mV
